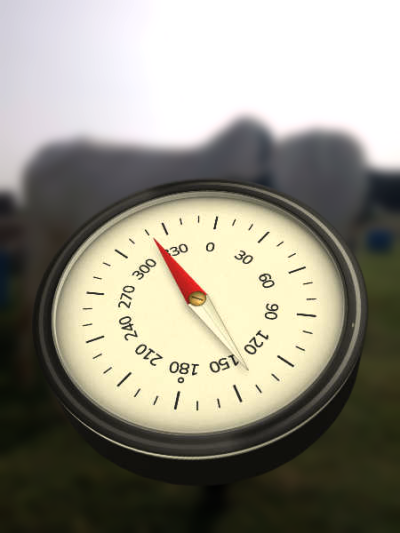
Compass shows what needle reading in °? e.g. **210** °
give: **320** °
